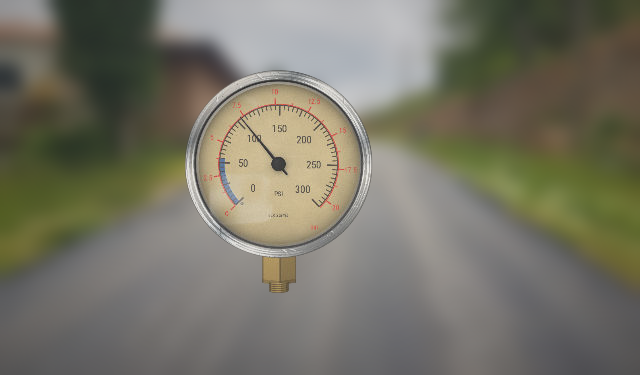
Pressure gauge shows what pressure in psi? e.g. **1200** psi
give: **105** psi
